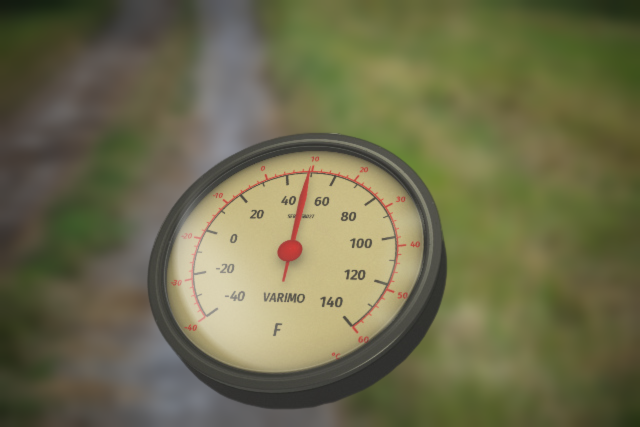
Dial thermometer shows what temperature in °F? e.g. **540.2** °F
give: **50** °F
